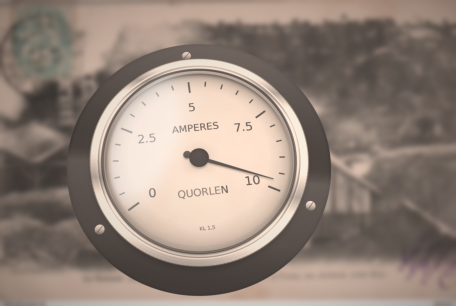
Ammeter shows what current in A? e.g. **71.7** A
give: **9.75** A
